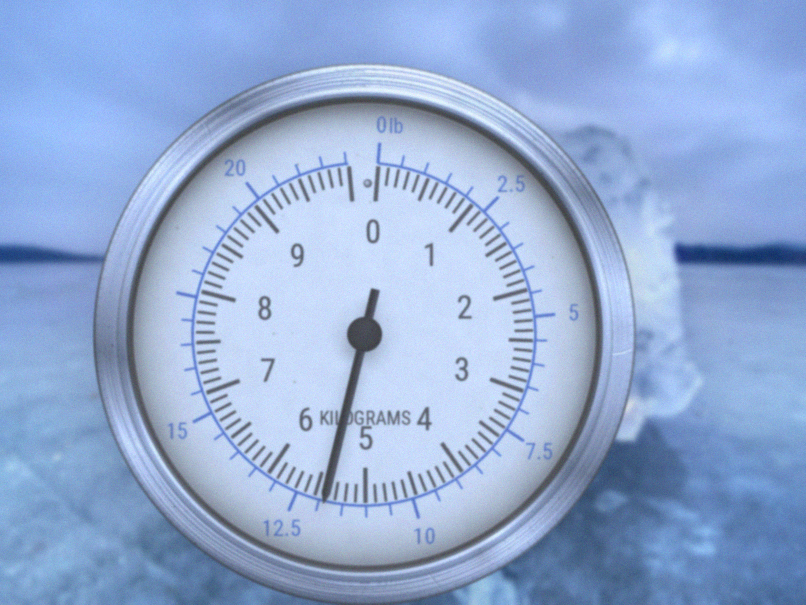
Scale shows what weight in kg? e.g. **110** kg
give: **5.4** kg
